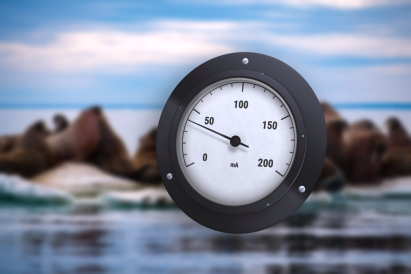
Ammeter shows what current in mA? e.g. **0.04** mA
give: **40** mA
